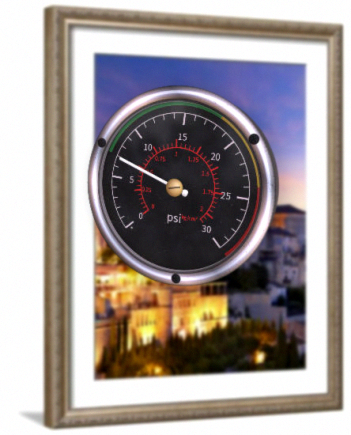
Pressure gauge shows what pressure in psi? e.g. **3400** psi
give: **7** psi
